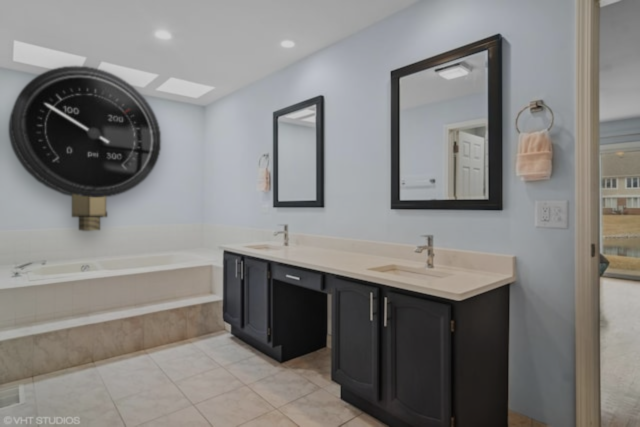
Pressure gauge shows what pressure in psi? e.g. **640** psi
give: **80** psi
